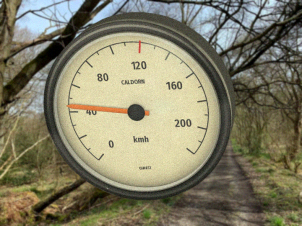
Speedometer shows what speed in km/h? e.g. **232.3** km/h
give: **45** km/h
